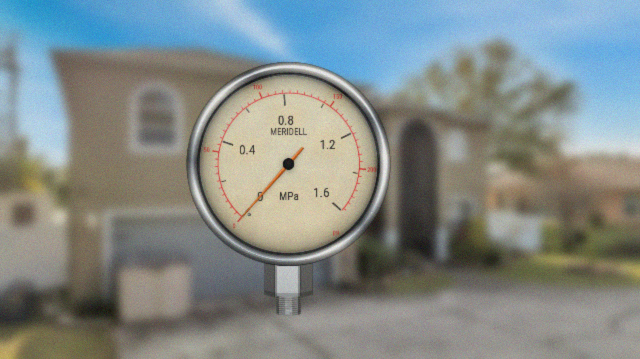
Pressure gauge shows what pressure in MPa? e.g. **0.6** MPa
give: **0** MPa
